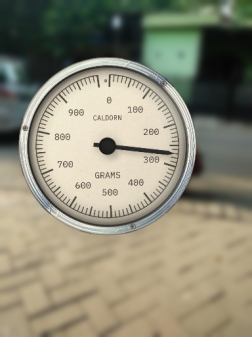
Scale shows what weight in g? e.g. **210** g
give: **270** g
